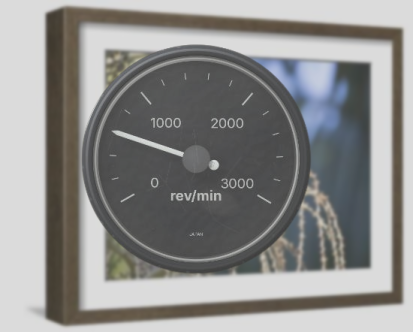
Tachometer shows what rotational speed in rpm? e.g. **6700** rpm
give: **600** rpm
